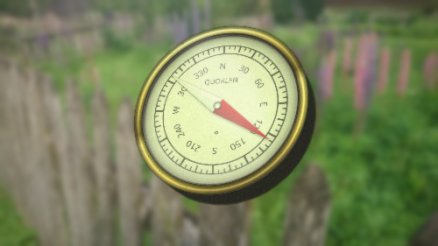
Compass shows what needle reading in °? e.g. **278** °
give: **125** °
